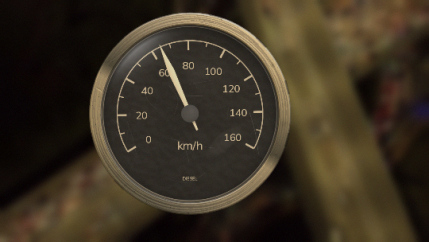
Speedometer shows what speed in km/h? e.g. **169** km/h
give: **65** km/h
